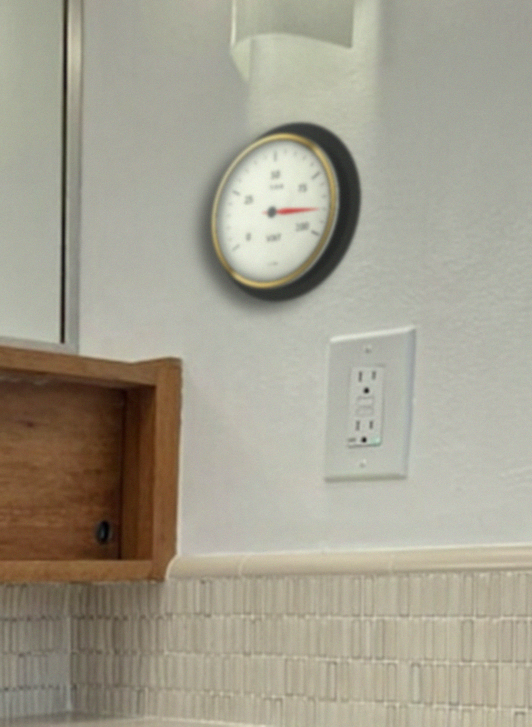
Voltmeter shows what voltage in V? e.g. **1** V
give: **90** V
